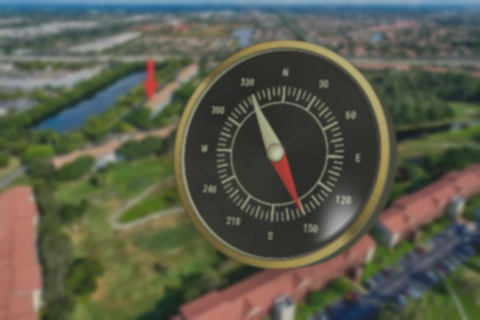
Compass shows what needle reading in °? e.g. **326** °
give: **150** °
